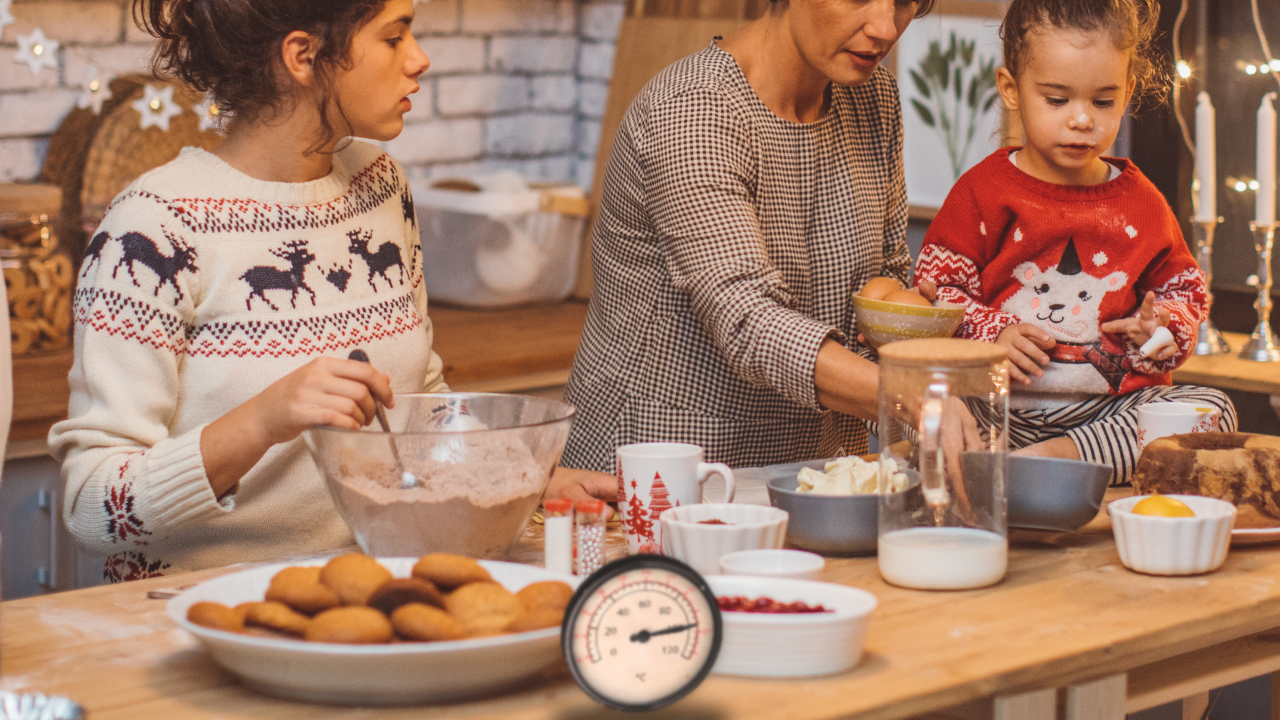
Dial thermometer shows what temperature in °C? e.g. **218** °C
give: **100** °C
